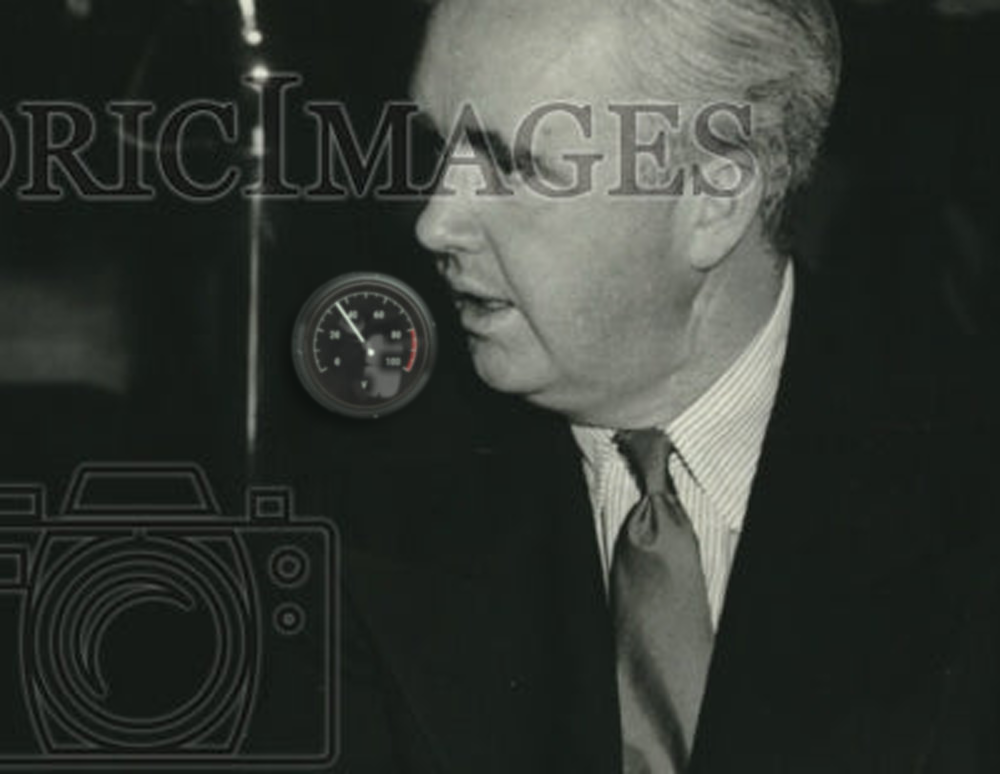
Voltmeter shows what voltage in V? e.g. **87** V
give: **35** V
